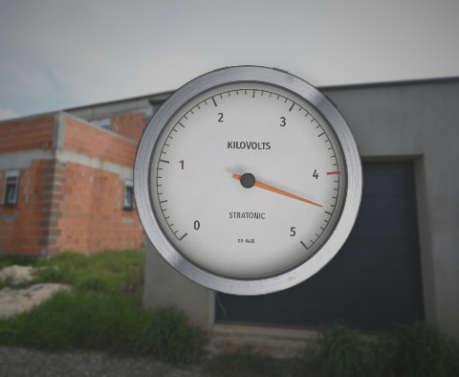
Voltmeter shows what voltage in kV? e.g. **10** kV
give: **4.45** kV
